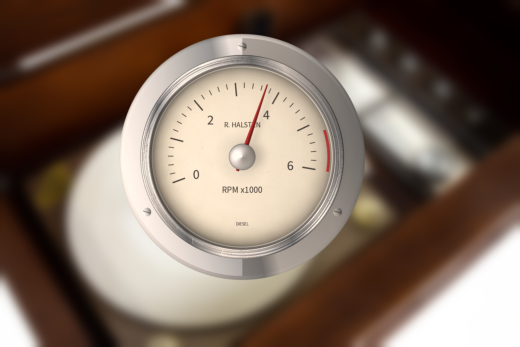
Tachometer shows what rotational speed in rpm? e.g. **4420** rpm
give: **3700** rpm
